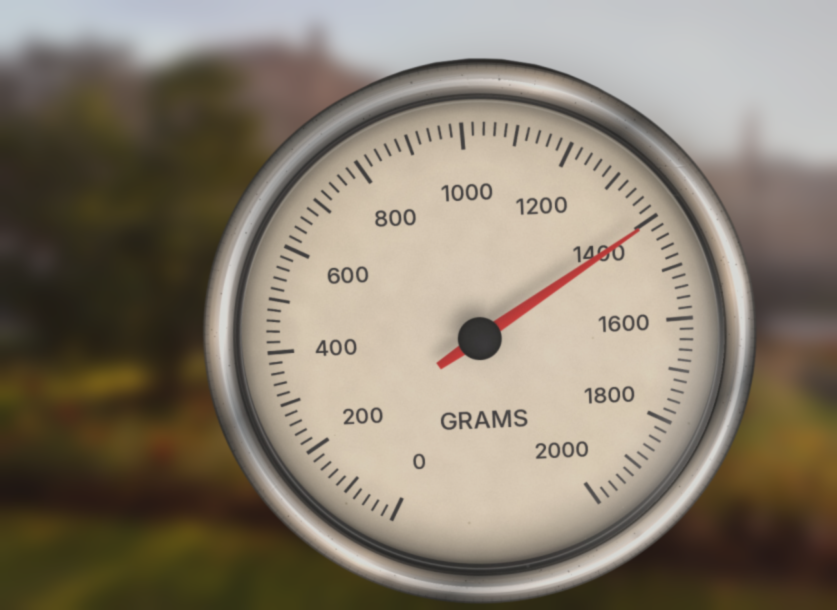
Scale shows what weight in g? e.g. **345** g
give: **1400** g
